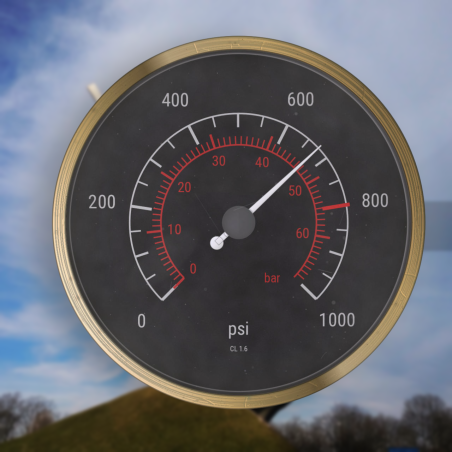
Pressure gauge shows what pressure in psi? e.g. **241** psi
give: **675** psi
